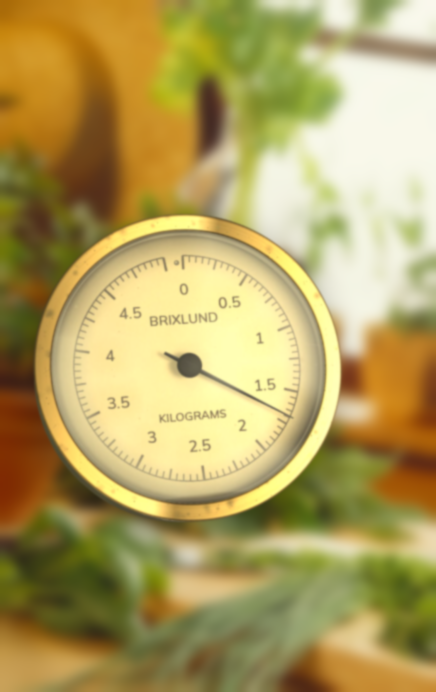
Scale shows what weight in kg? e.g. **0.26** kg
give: **1.7** kg
